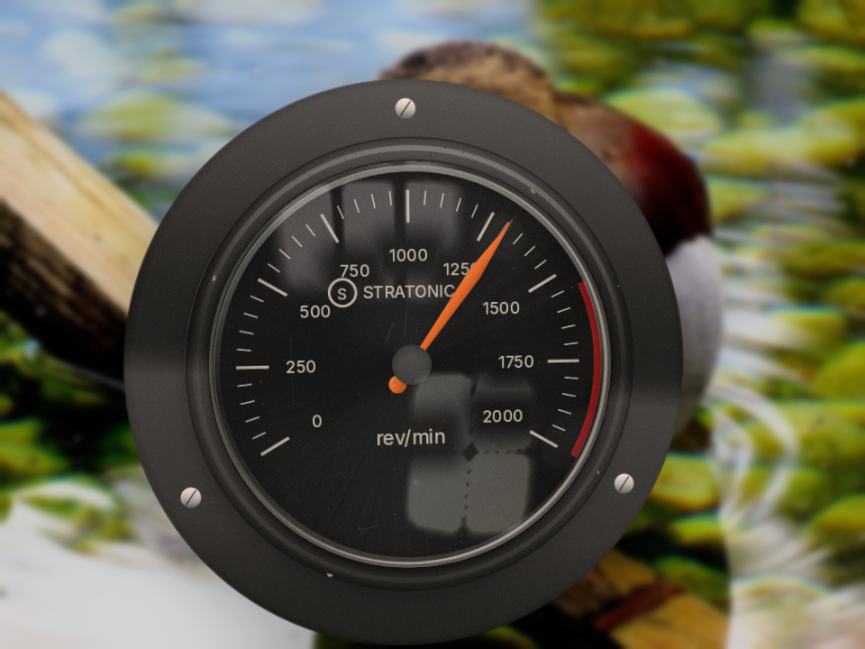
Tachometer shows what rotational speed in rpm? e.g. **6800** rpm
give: **1300** rpm
